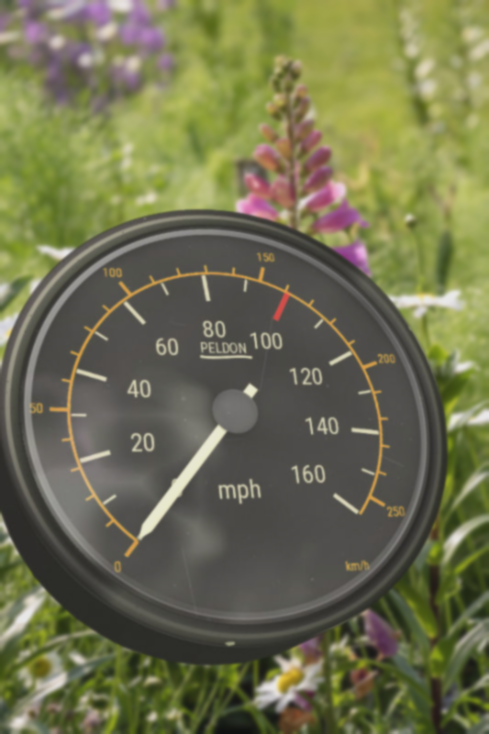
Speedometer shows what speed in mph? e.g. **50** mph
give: **0** mph
